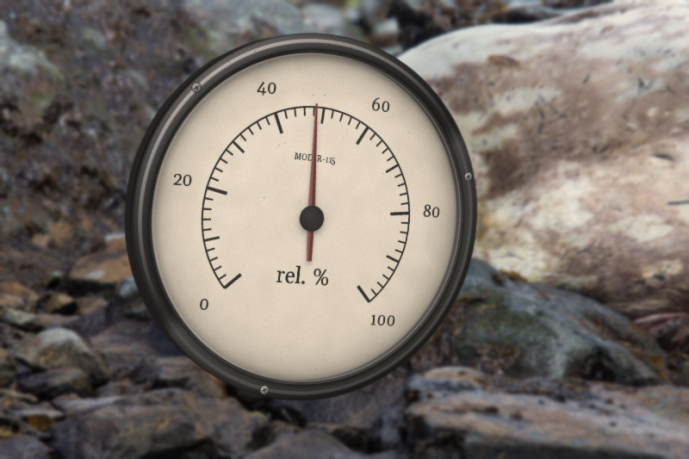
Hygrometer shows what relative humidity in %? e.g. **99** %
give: **48** %
